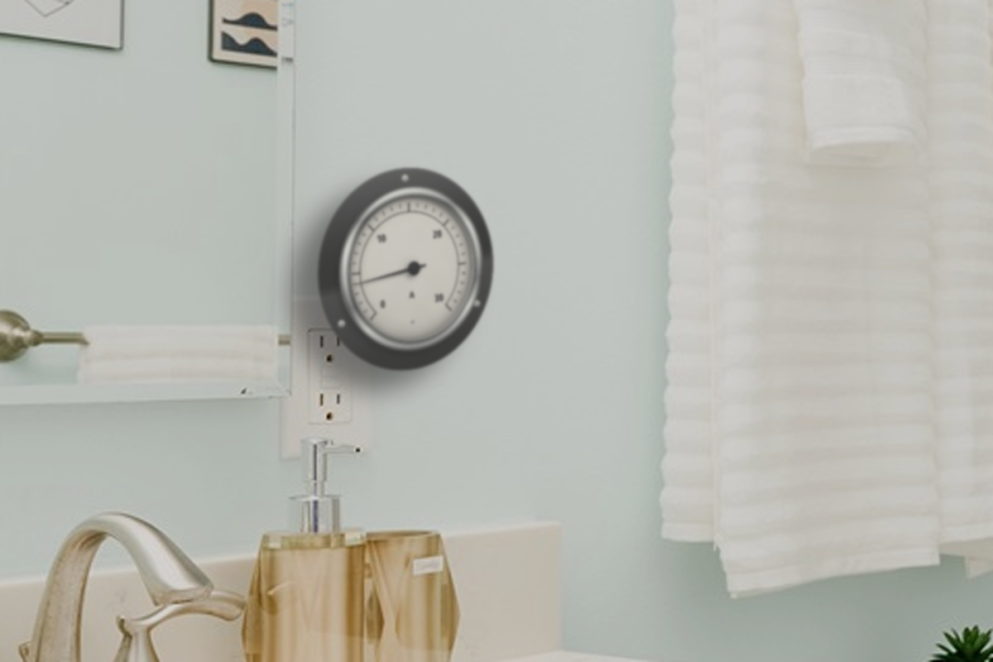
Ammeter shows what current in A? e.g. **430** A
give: **4** A
